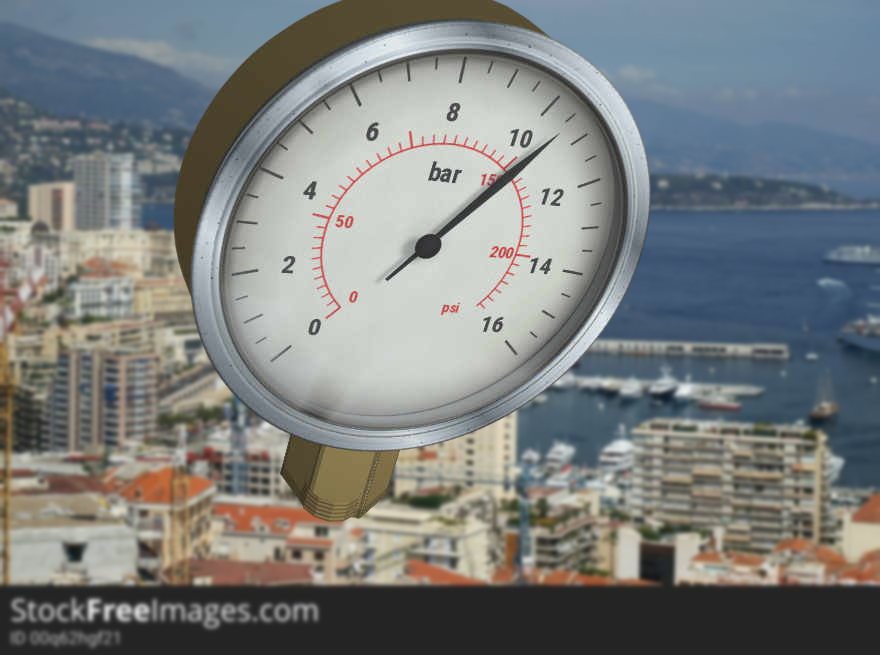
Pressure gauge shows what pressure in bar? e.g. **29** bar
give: **10.5** bar
